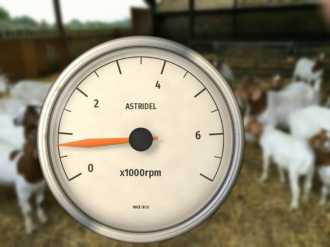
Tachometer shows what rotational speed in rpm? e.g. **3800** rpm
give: **750** rpm
